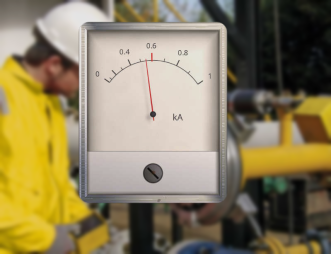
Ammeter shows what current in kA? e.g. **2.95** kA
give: **0.55** kA
